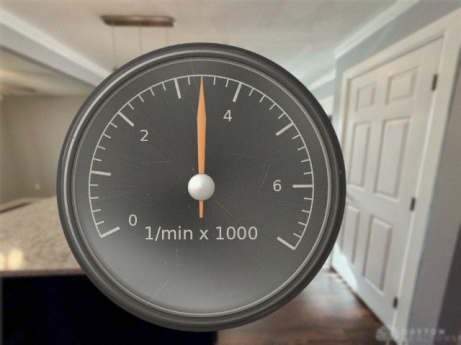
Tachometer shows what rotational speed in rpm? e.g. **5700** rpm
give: **3400** rpm
